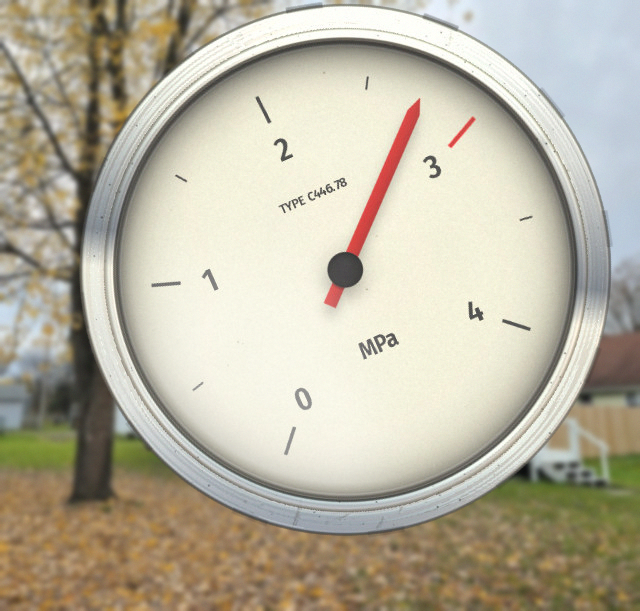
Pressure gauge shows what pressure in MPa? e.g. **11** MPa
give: **2.75** MPa
